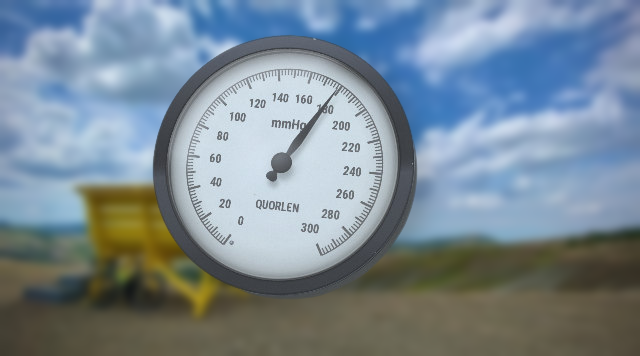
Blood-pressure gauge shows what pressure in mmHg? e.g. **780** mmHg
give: **180** mmHg
